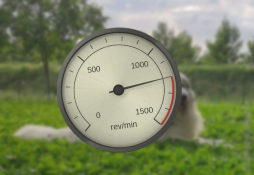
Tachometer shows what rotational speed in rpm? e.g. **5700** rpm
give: **1200** rpm
